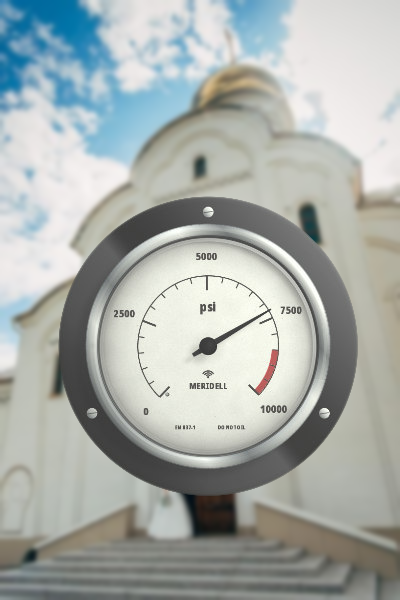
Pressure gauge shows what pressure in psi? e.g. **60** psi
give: **7250** psi
